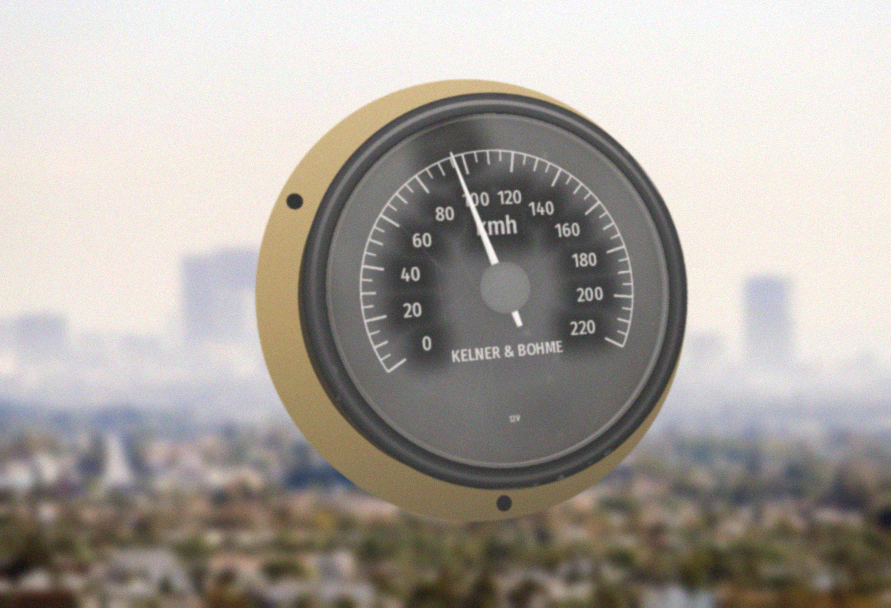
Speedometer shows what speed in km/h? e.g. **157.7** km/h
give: **95** km/h
